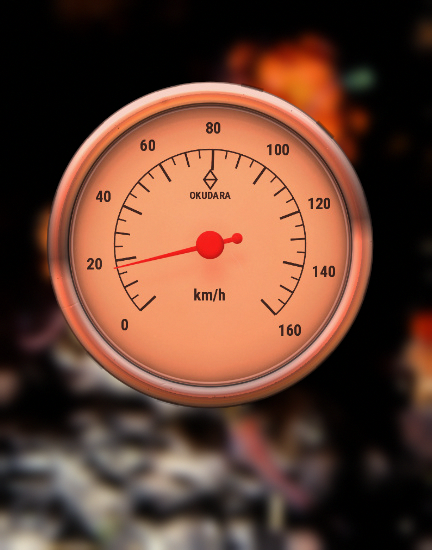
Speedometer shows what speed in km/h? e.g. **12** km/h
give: **17.5** km/h
